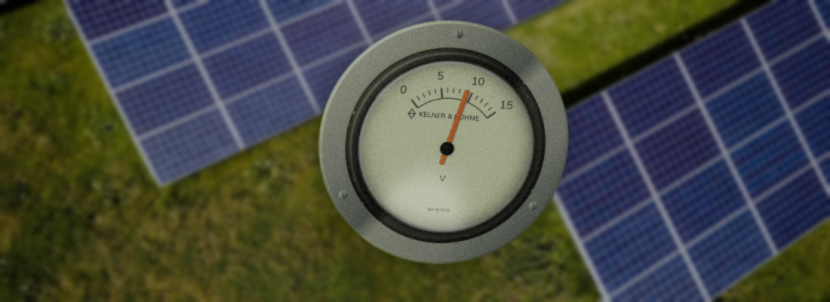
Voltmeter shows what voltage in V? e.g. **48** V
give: **9** V
